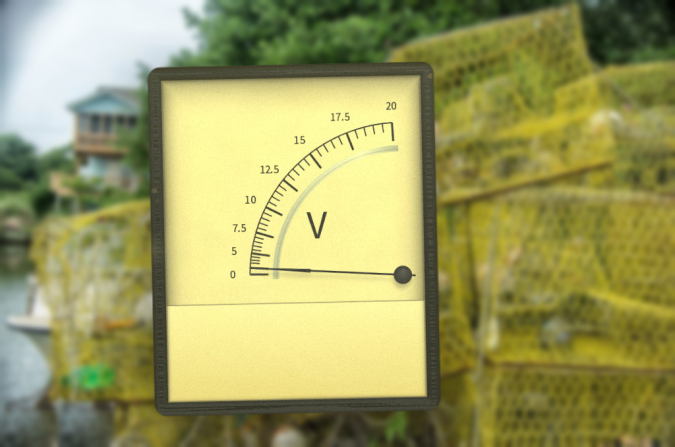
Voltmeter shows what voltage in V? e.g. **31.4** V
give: **2.5** V
